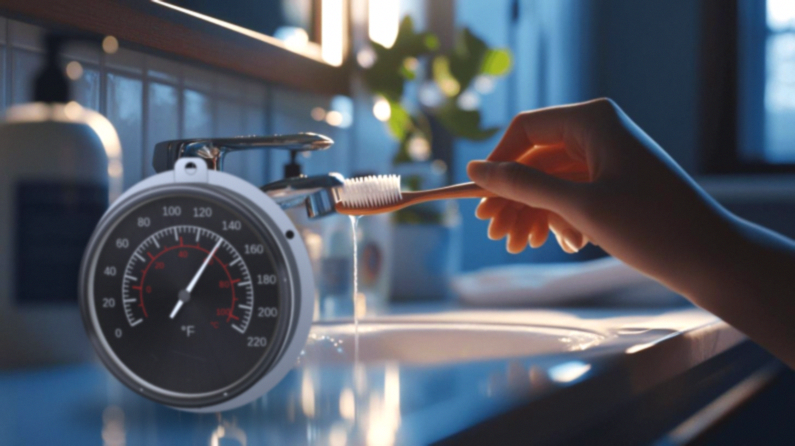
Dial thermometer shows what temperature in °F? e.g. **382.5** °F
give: **140** °F
